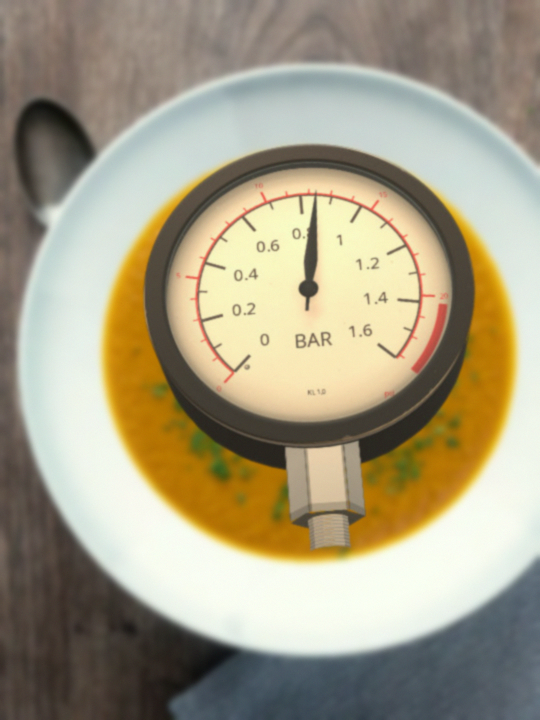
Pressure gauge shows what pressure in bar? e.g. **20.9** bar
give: **0.85** bar
